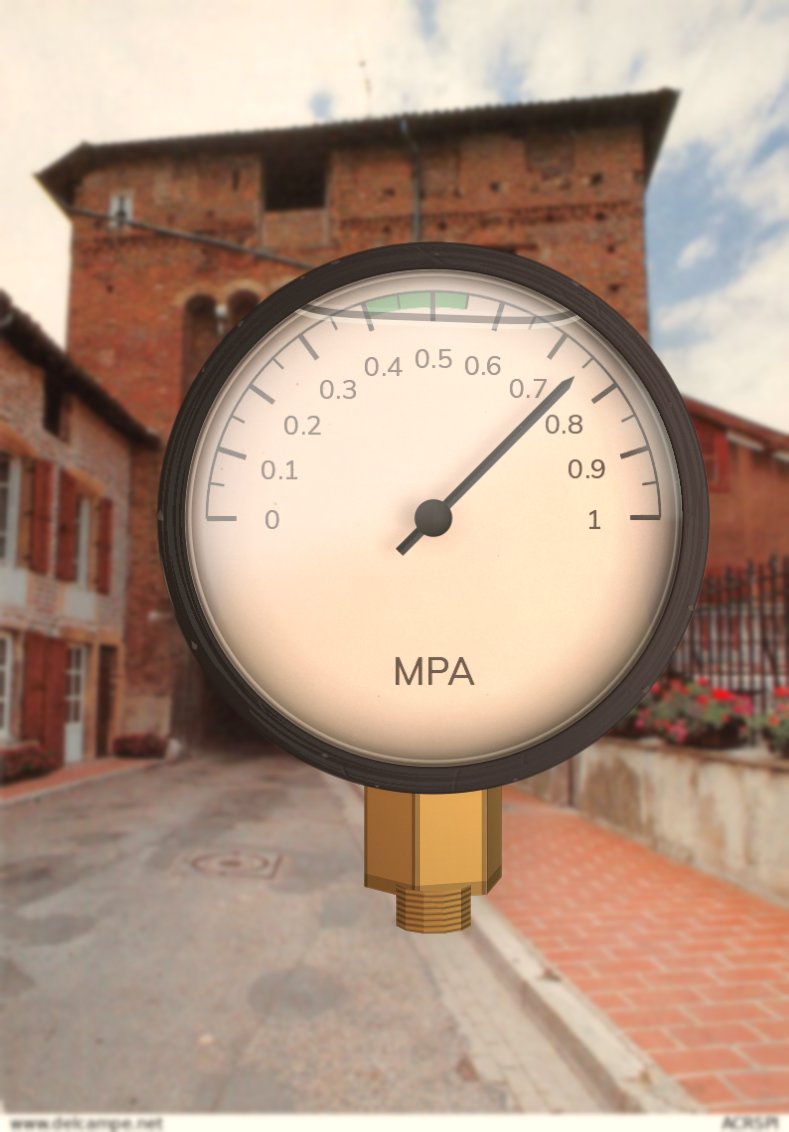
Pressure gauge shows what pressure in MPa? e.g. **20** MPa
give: **0.75** MPa
